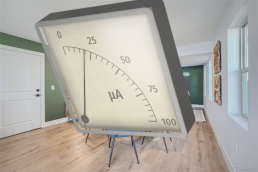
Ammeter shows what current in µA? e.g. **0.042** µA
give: **20** µA
